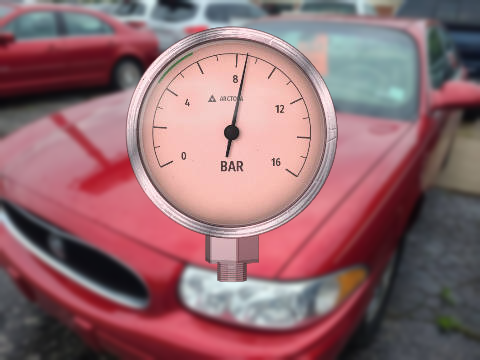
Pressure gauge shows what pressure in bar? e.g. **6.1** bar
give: **8.5** bar
